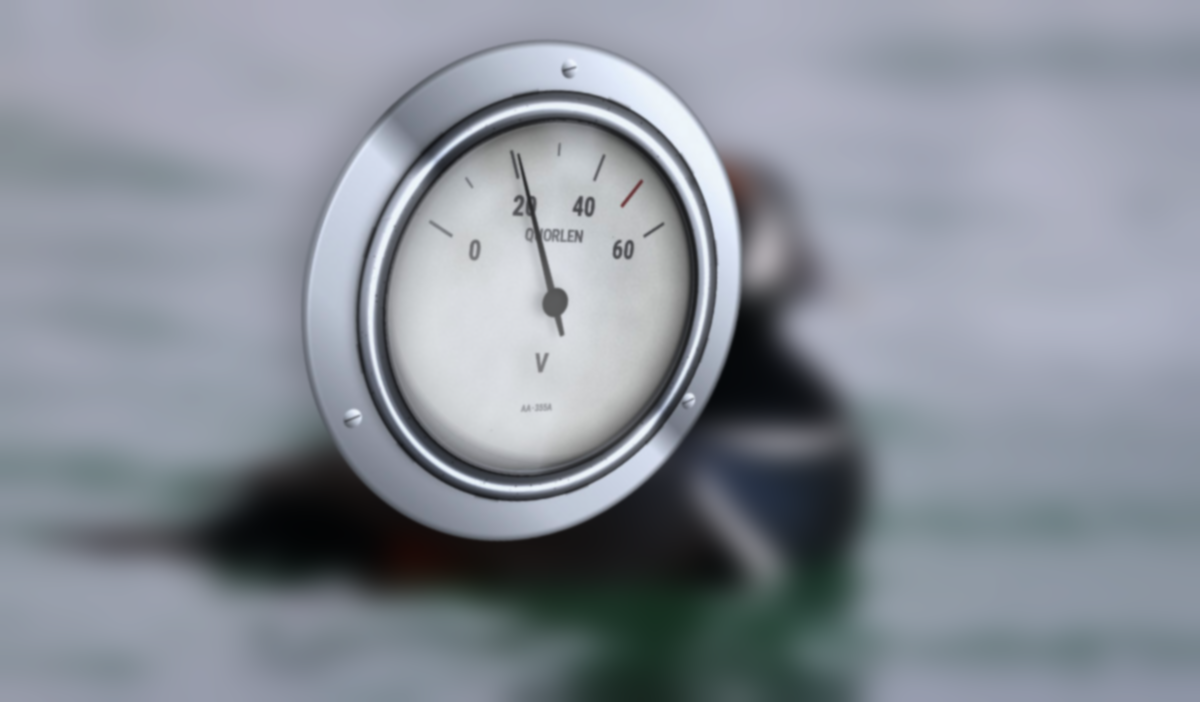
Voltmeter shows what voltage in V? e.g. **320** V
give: **20** V
